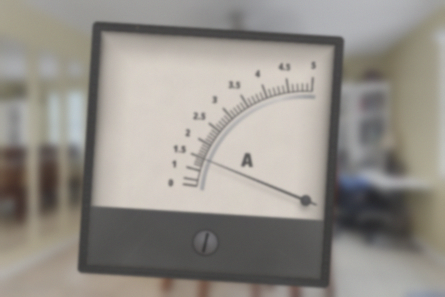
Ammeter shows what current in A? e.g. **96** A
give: **1.5** A
